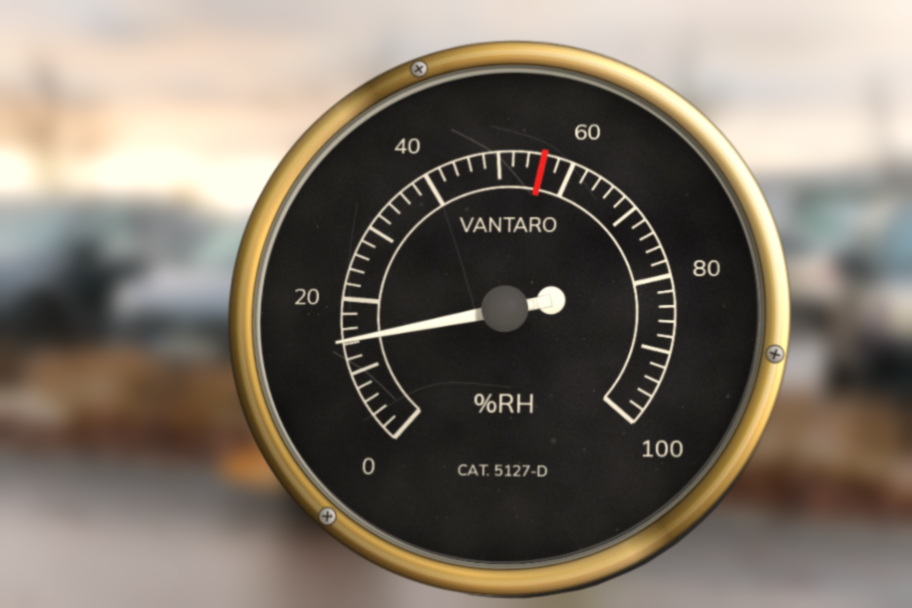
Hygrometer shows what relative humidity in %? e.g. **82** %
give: **14** %
